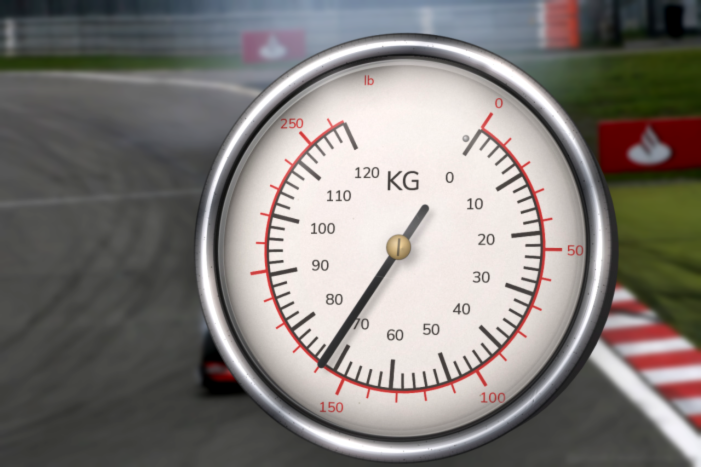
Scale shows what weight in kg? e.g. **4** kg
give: **72** kg
